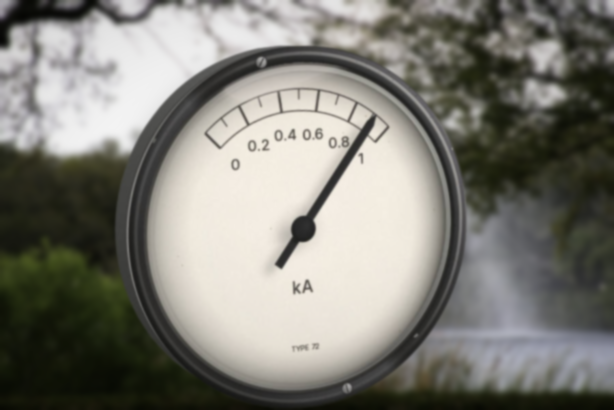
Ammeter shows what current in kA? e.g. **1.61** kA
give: **0.9** kA
